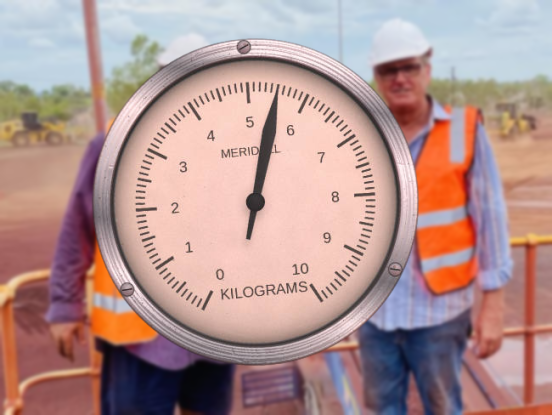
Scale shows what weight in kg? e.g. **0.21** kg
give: **5.5** kg
